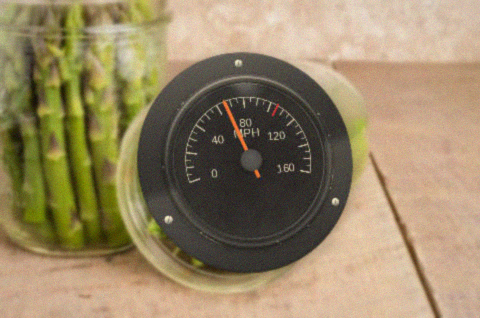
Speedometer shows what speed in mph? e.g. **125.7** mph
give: **65** mph
